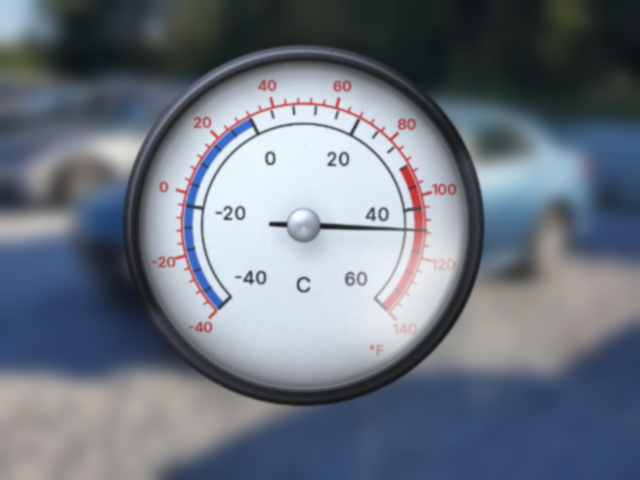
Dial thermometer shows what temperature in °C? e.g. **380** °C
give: **44** °C
